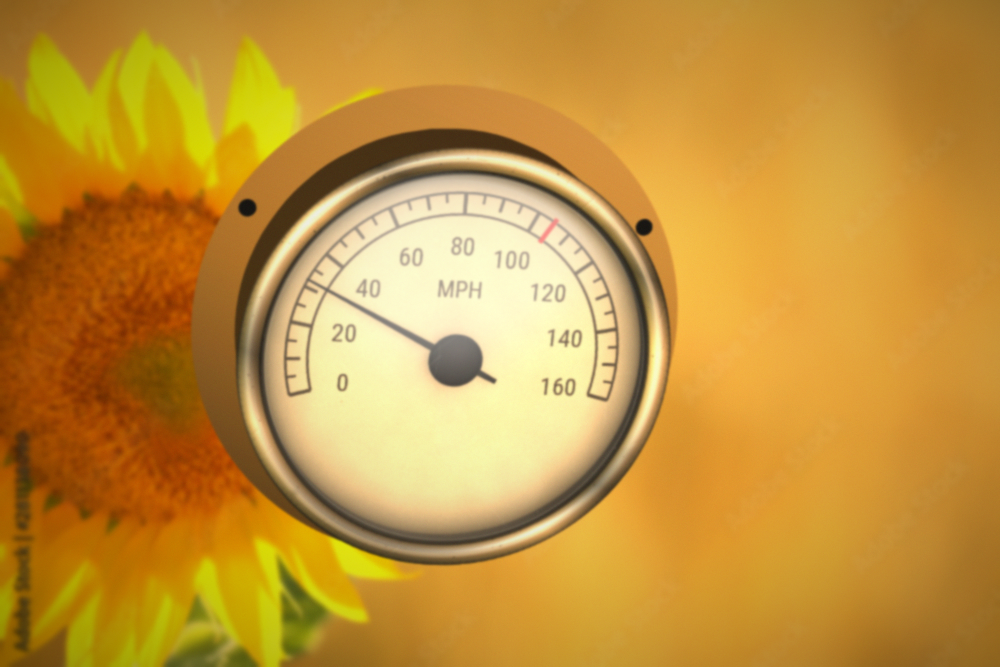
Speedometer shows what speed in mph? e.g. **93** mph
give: **32.5** mph
